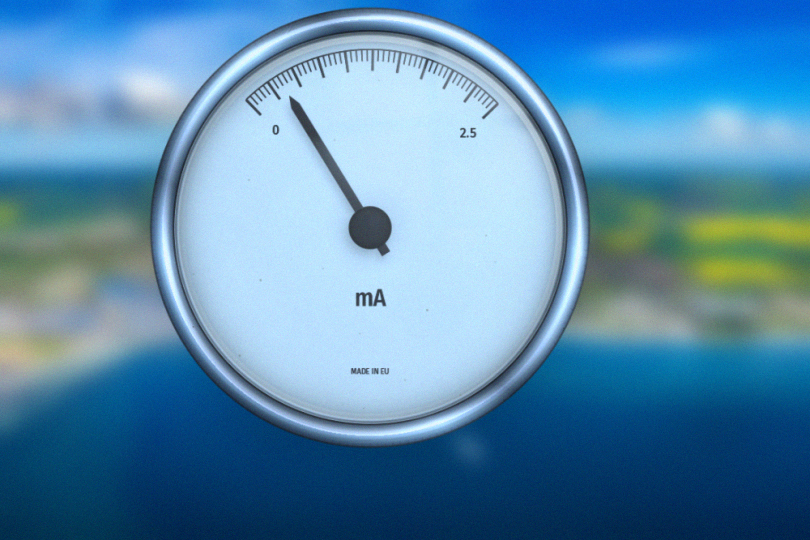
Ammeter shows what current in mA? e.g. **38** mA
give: **0.35** mA
